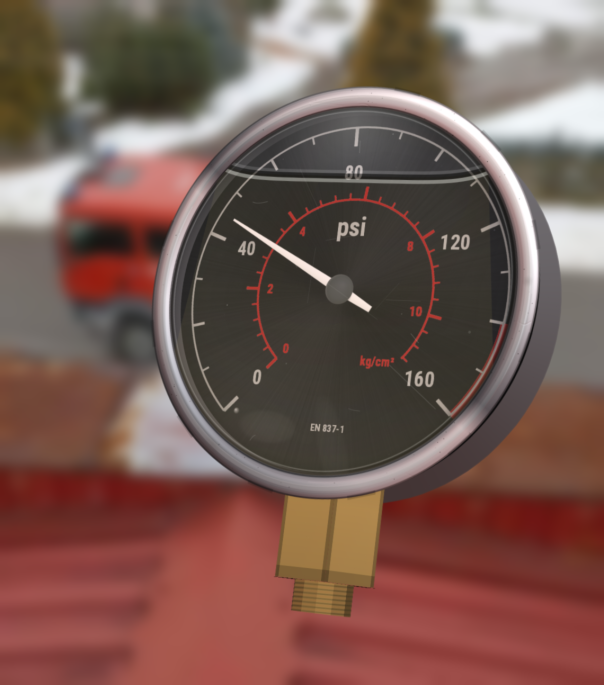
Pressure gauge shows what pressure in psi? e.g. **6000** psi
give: **45** psi
